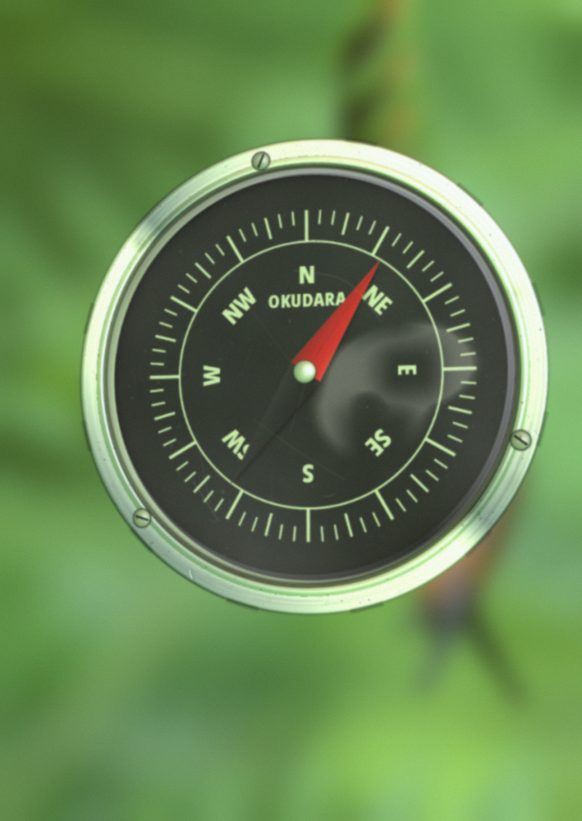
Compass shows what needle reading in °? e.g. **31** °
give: **35** °
